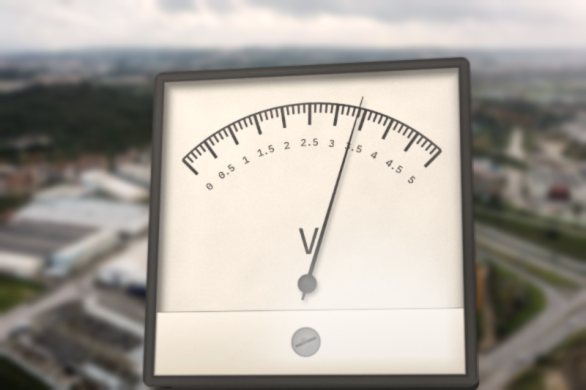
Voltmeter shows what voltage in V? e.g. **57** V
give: **3.4** V
